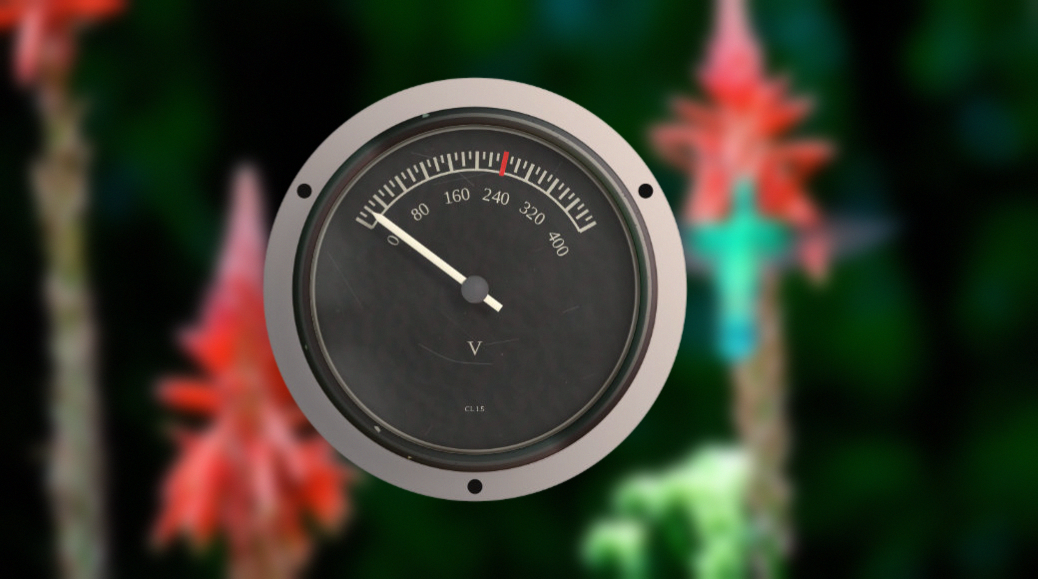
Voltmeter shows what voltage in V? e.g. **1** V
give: **20** V
